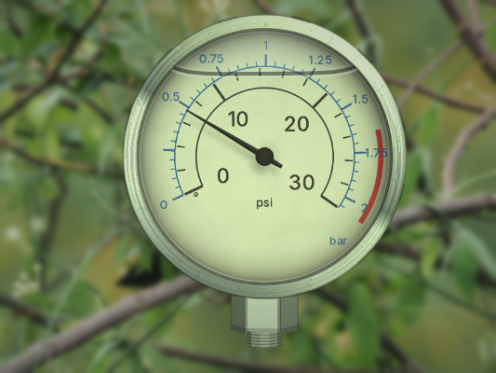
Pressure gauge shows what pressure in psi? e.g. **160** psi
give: **7** psi
